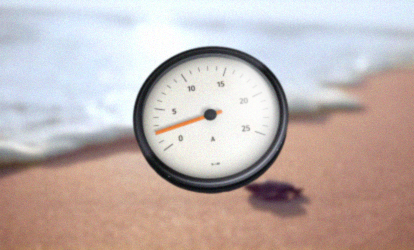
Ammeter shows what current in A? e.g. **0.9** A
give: **2** A
